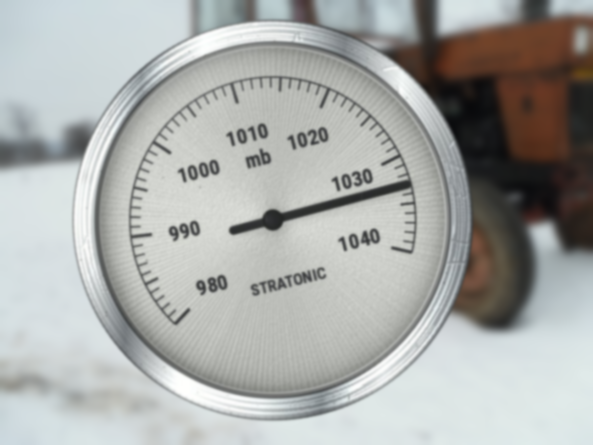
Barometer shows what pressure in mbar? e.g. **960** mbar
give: **1033** mbar
